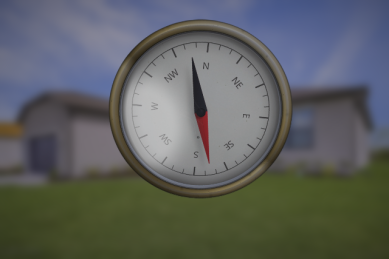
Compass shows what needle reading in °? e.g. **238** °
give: **165** °
